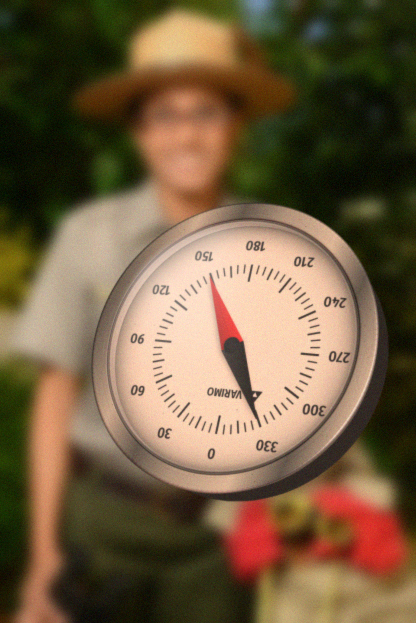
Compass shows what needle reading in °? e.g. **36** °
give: **150** °
